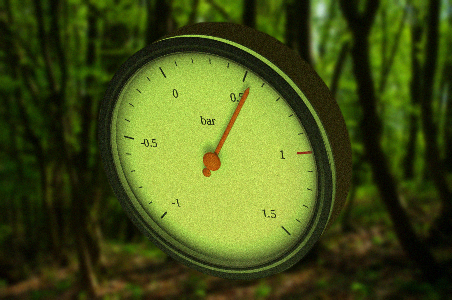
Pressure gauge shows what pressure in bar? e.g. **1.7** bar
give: **0.55** bar
